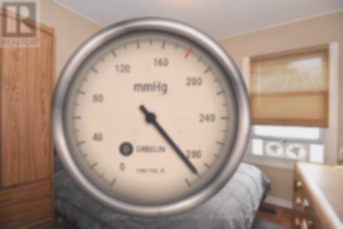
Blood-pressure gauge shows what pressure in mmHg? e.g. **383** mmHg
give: **290** mmHg
